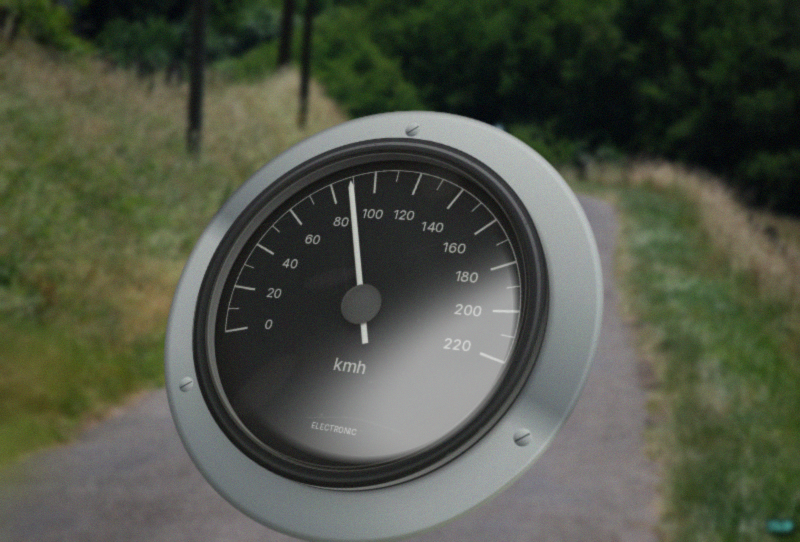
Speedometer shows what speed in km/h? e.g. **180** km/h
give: **90** km/h
